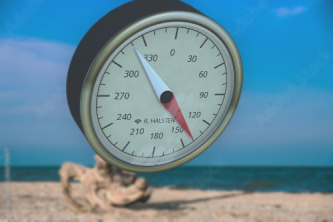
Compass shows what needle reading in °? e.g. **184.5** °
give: **140** °
